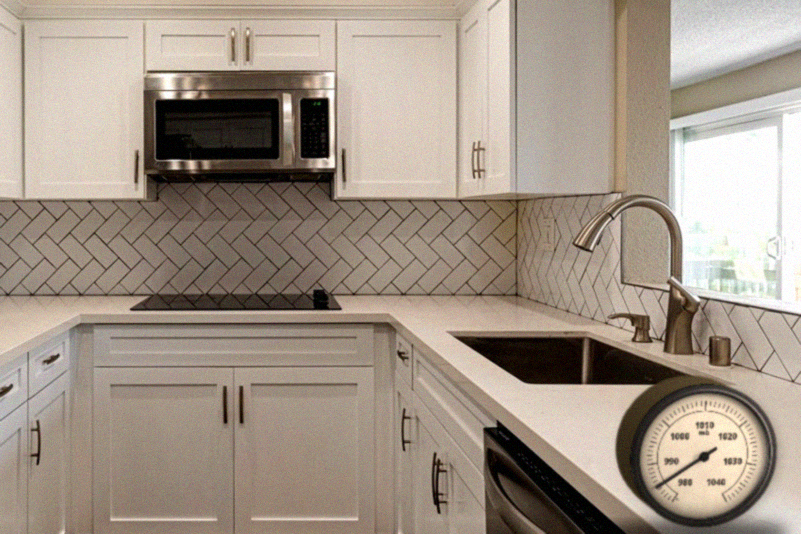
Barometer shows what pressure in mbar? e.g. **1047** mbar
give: **985** mbar
